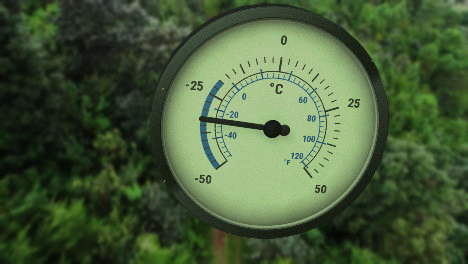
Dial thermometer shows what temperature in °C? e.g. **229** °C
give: **-32.5** °C
